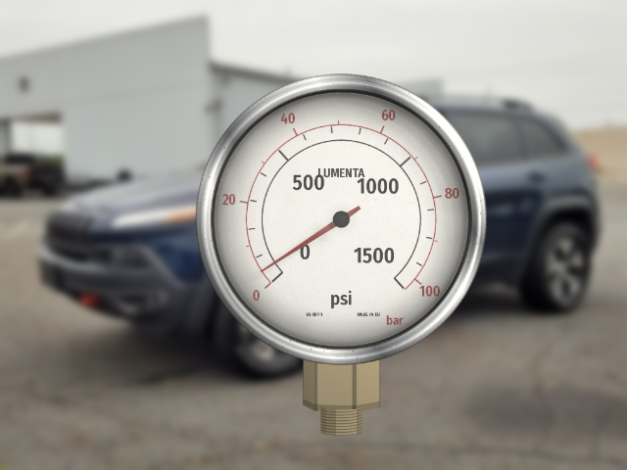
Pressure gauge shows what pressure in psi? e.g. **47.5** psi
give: **50** psi
